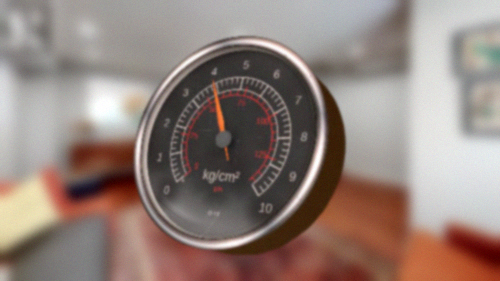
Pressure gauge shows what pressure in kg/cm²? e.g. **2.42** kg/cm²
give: **4** kg/cm²
